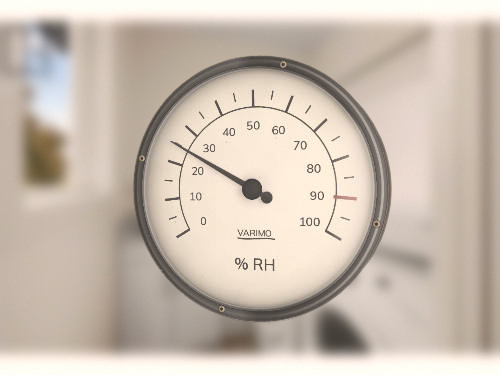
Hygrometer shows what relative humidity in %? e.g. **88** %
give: **25** %
